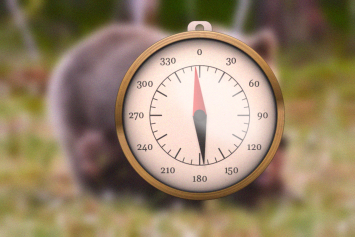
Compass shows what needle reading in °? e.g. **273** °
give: **355** °
